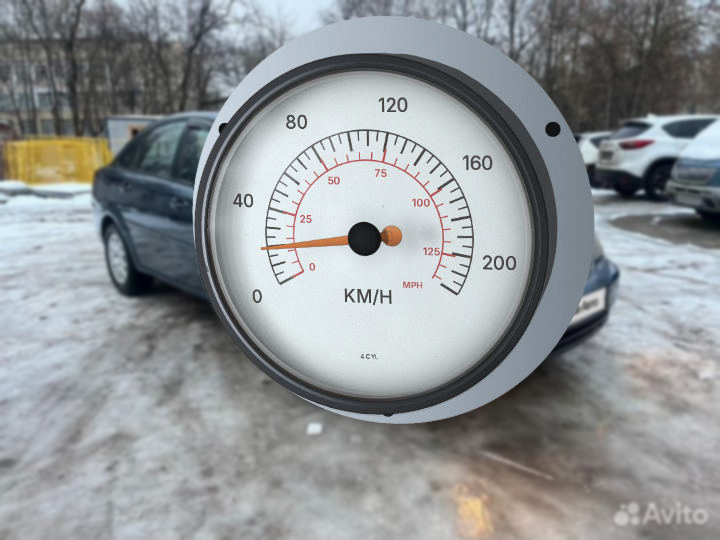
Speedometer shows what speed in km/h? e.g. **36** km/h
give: **20** km/h
